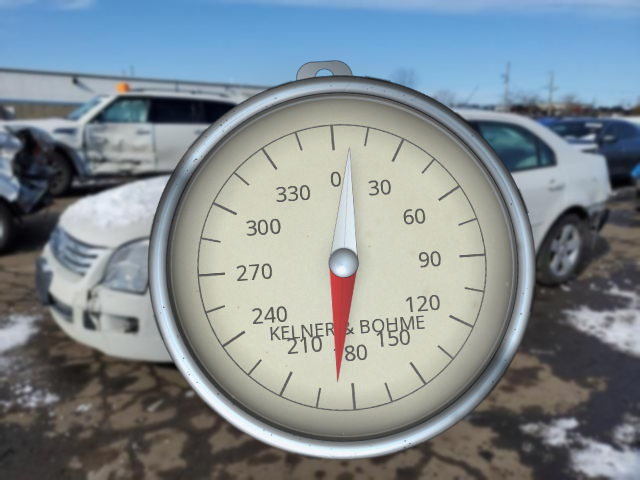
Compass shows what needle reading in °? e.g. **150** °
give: **187.5** °
